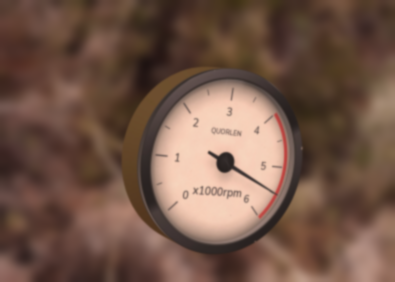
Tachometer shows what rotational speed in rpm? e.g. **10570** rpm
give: **5500** rpm
